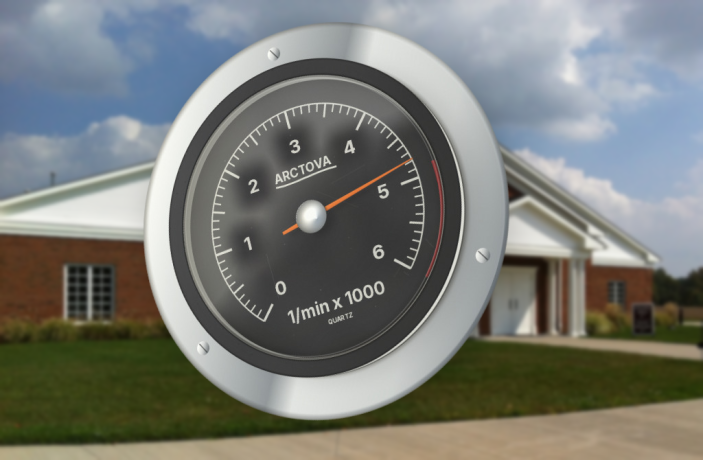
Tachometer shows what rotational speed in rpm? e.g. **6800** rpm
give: **4800** rpm
